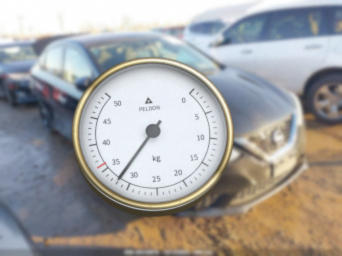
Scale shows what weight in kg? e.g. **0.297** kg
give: **32** kg
